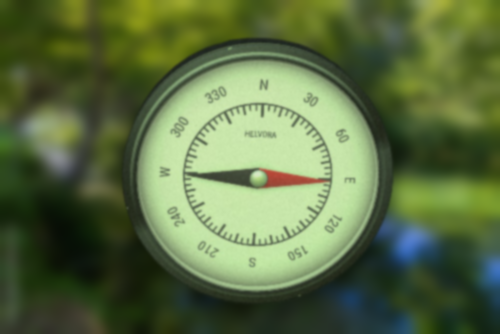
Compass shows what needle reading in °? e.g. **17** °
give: **90** °
